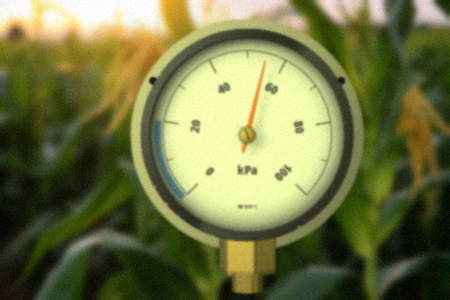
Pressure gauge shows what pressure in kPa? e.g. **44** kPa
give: **55** kPa
